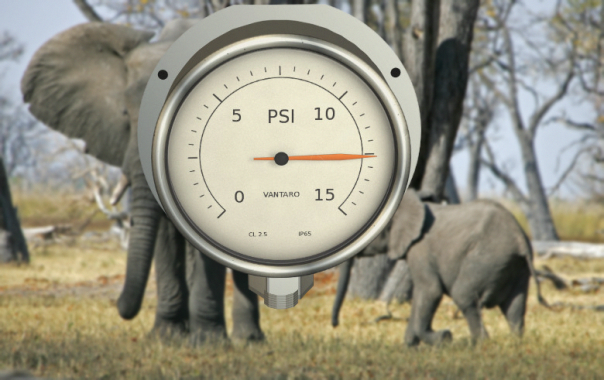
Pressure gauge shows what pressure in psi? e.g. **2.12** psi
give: **12.5** psi
